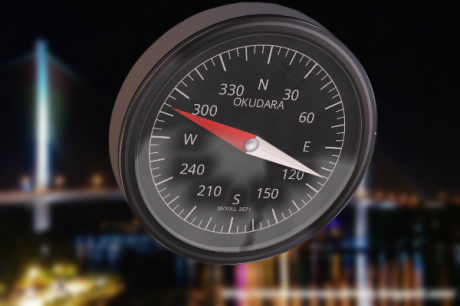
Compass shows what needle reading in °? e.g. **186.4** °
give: **290** °
